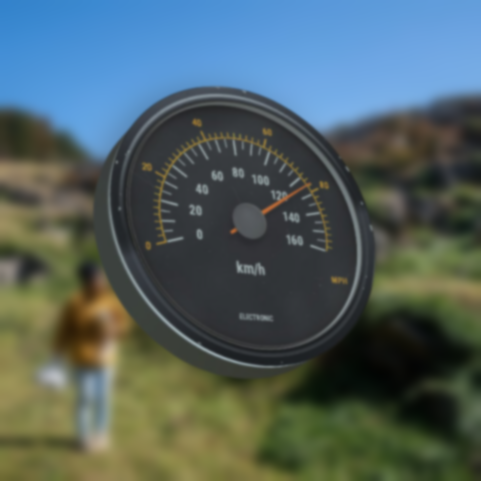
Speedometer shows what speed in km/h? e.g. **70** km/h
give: **125** km/h
